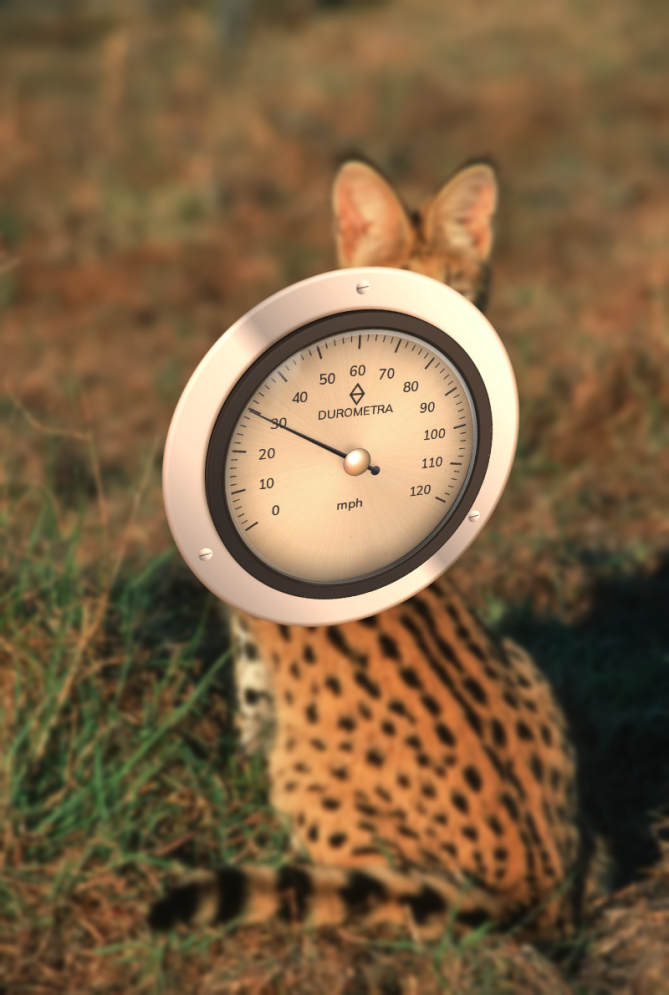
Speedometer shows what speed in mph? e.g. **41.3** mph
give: **30** mph
